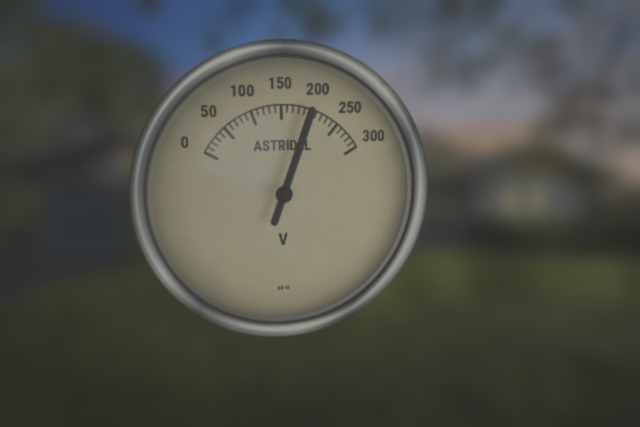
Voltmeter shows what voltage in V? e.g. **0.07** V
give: **200** V
